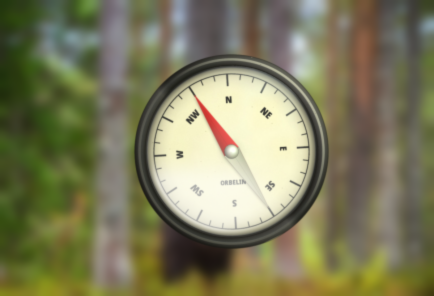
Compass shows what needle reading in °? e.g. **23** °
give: **330** °
